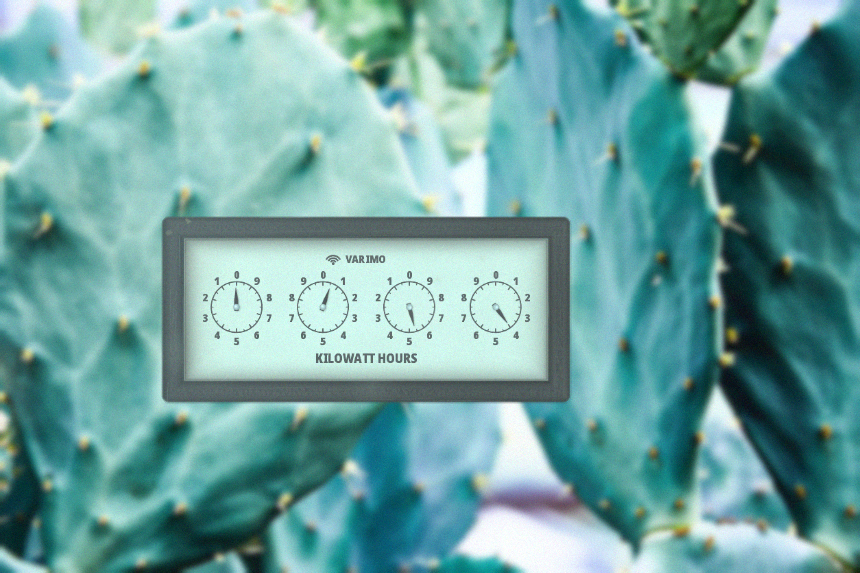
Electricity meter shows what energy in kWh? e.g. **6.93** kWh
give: **54** kWh
